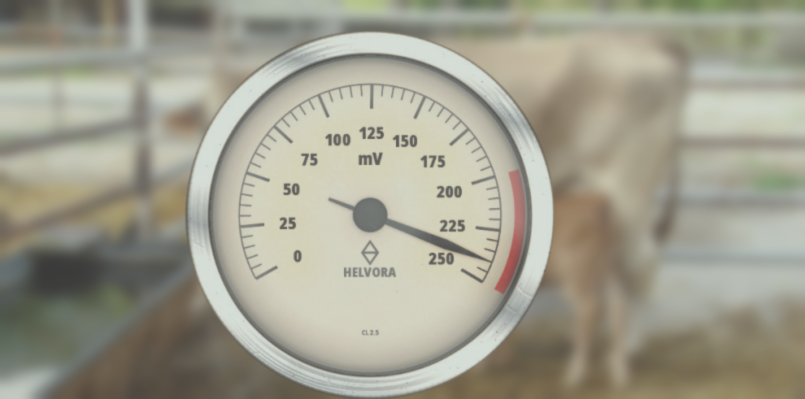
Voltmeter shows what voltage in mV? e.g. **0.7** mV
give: **240** mV
